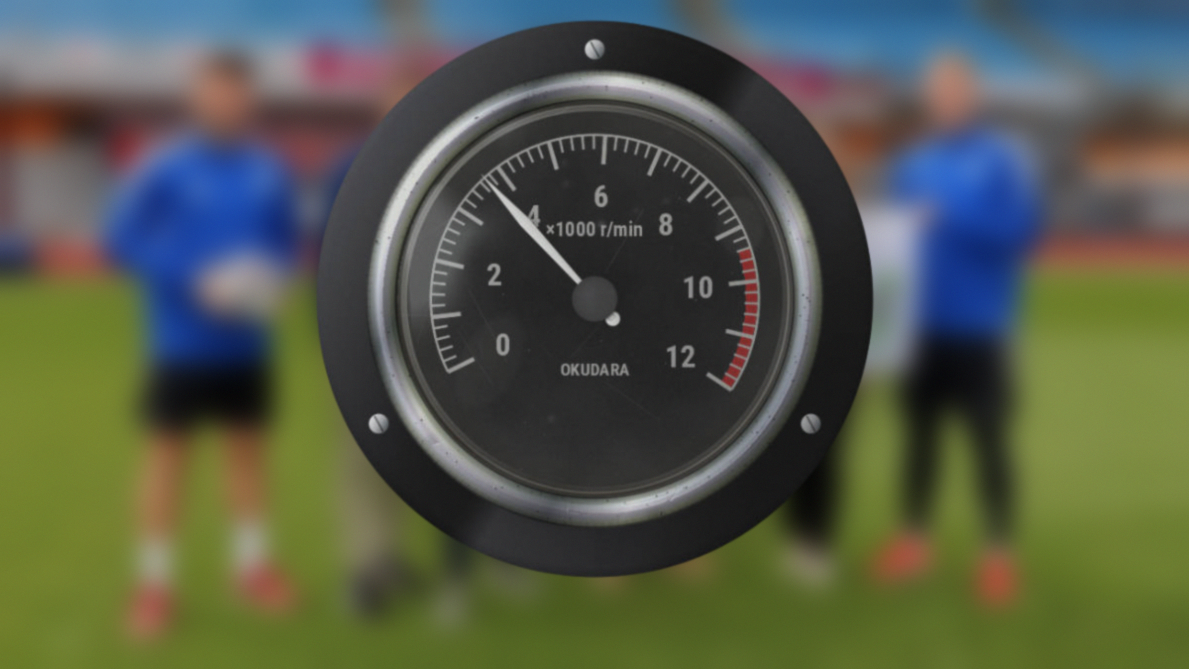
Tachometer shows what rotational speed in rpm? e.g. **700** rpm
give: **3700** rpm
